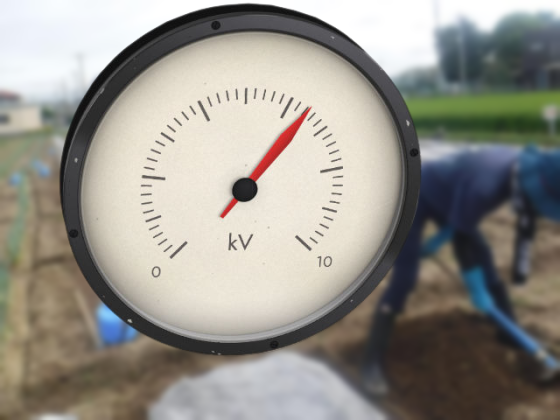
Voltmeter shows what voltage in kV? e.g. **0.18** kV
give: **6.4** kV
